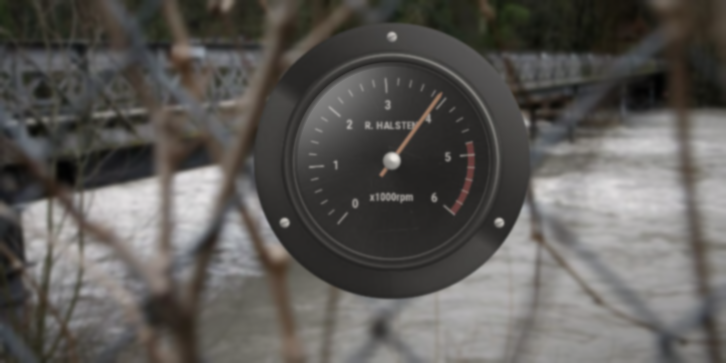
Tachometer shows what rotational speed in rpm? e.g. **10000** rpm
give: **3900** rpm
